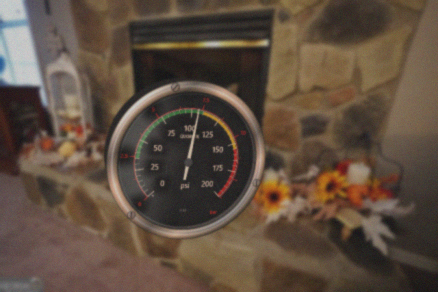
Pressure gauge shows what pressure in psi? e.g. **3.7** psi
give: **105** psi
